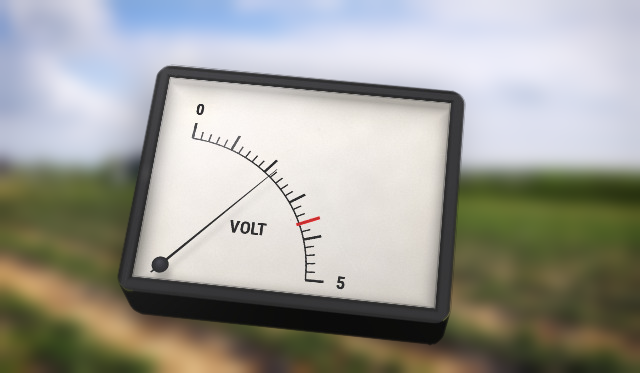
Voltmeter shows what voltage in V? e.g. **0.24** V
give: **2.2** V
